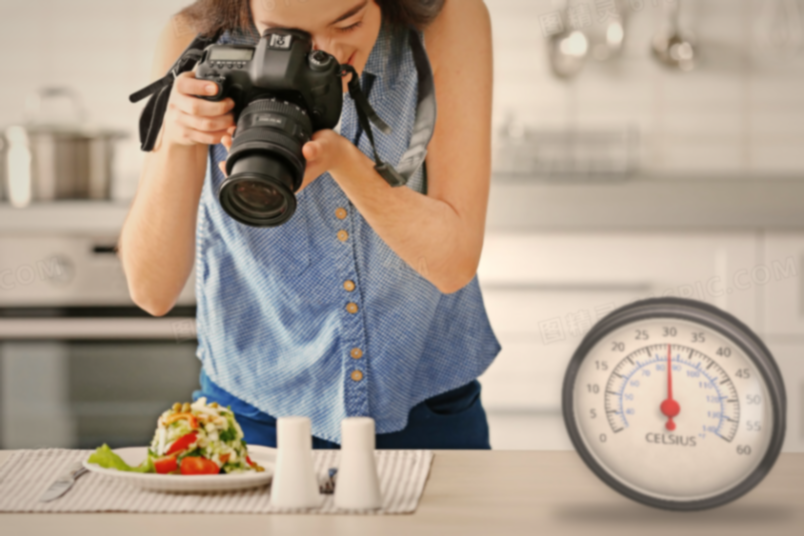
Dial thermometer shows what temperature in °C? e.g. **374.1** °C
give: **30** °C
